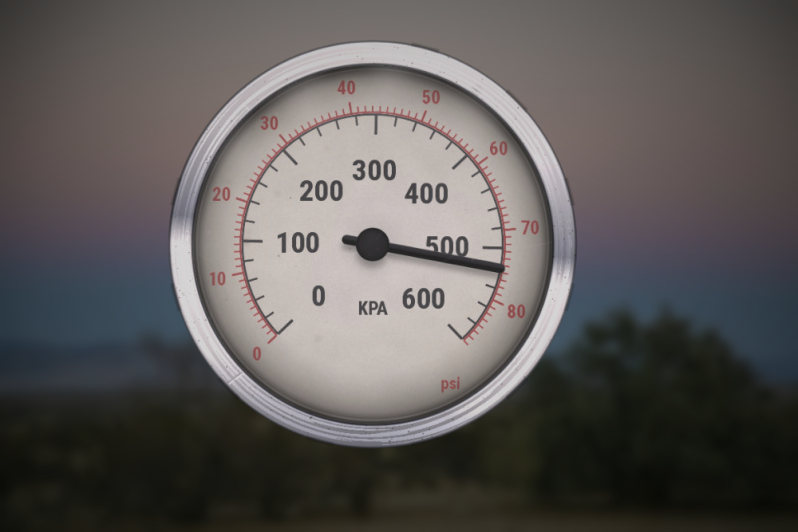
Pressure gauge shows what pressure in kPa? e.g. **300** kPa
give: **520** kPa
